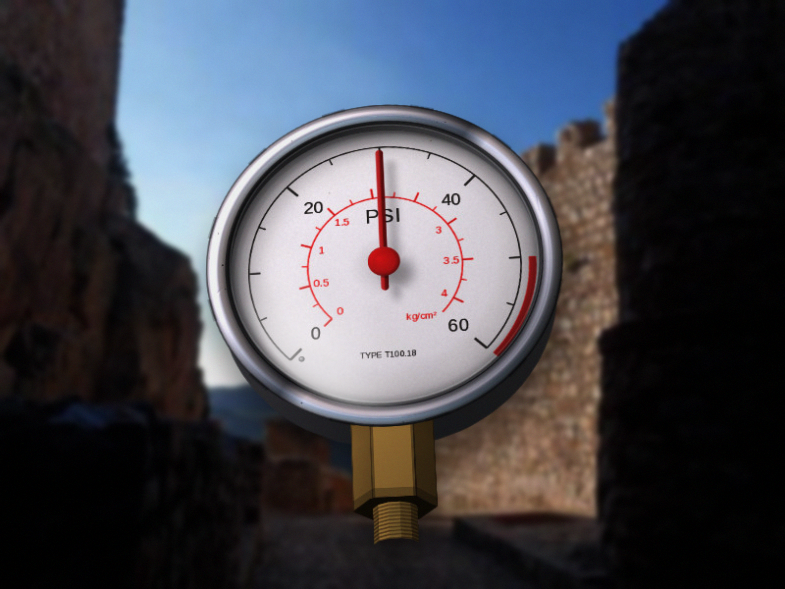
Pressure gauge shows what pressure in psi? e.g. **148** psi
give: **30** psi
